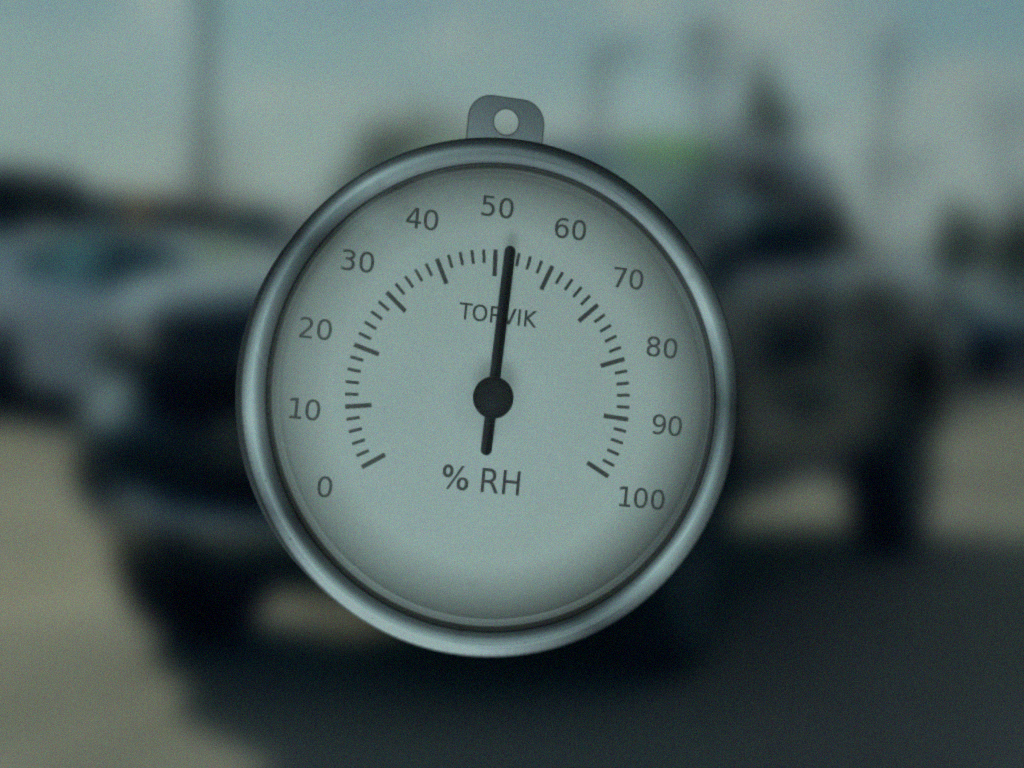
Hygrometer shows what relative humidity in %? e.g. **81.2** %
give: **52** %
